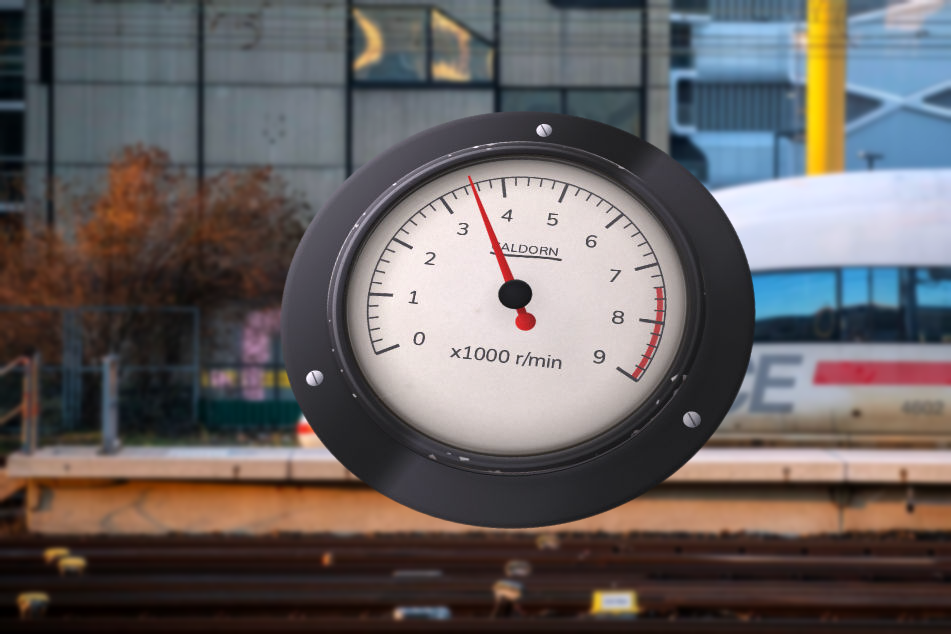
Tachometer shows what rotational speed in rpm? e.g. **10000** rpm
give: **3500** rpm
